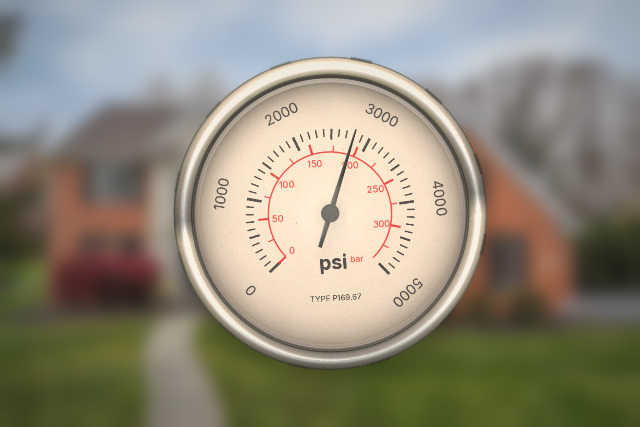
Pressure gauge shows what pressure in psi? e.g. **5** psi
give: **2800** psi
